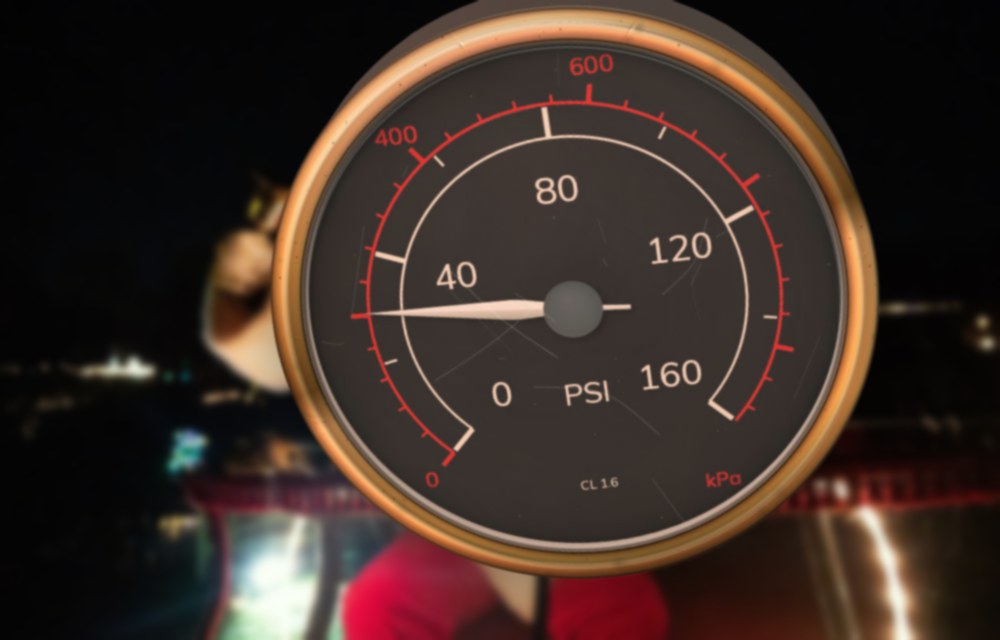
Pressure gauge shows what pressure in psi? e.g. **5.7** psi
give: **30** psi
